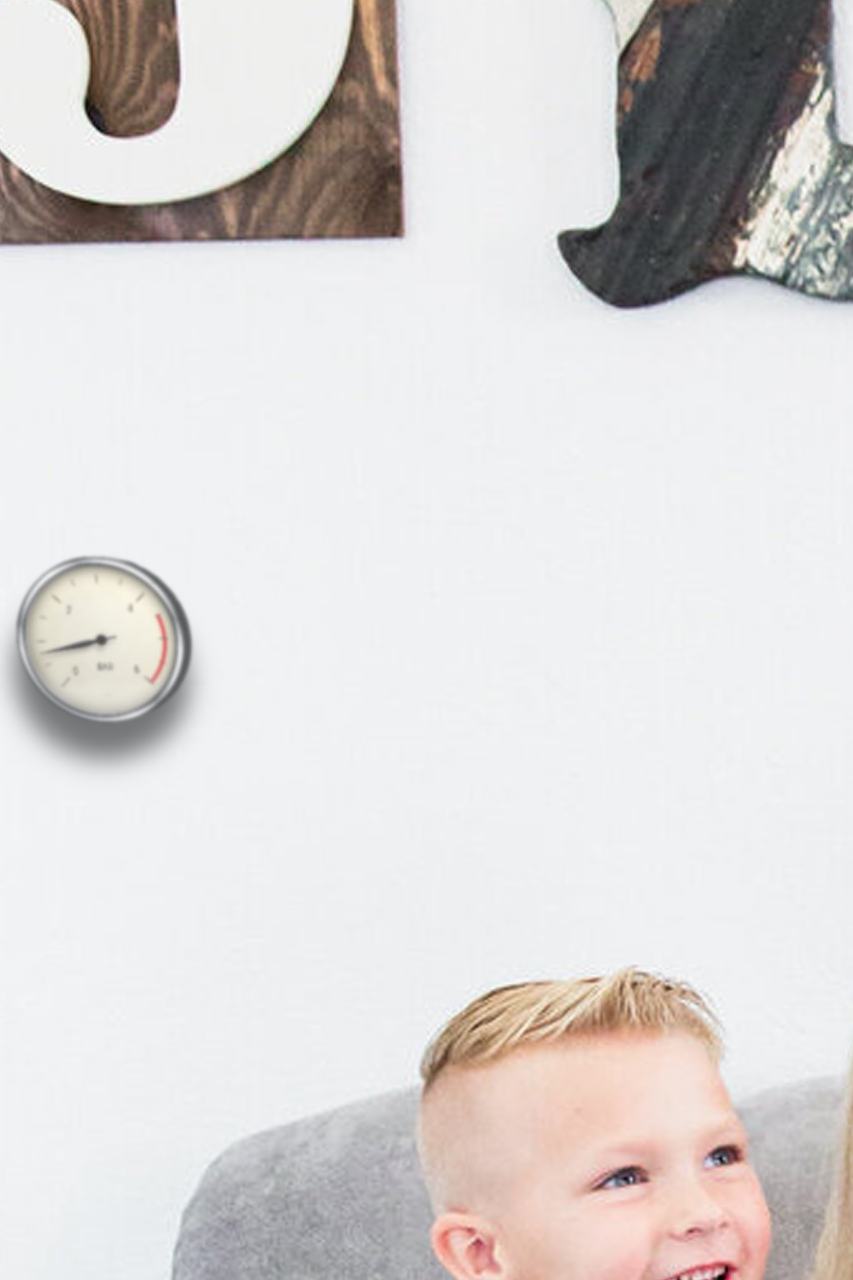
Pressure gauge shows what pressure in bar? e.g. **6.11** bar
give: **0.75** bar
